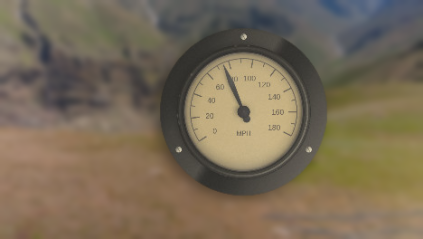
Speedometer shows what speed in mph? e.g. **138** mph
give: **75** mph
